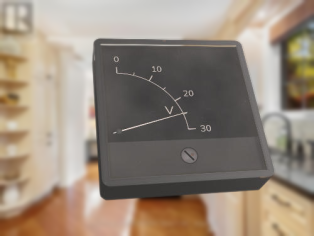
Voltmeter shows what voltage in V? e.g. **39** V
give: **25** V
